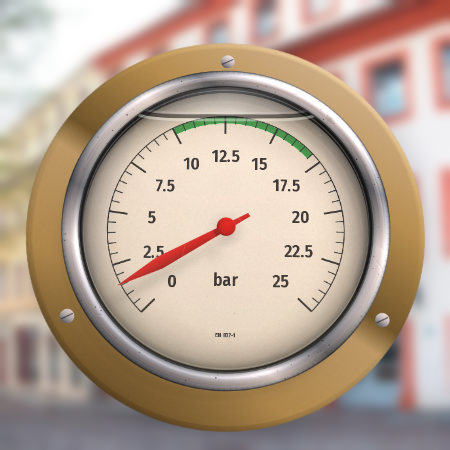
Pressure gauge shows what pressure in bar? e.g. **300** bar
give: **1.5** bar
